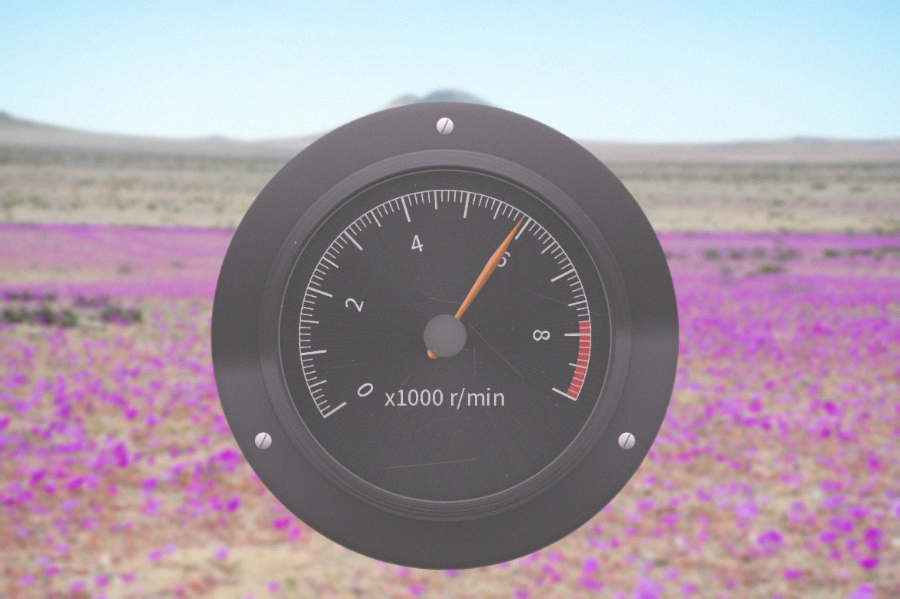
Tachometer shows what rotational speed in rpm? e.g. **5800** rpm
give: **5900** rpm
